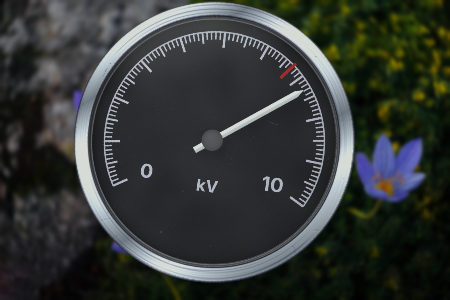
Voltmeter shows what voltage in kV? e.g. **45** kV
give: **7.3** kV
